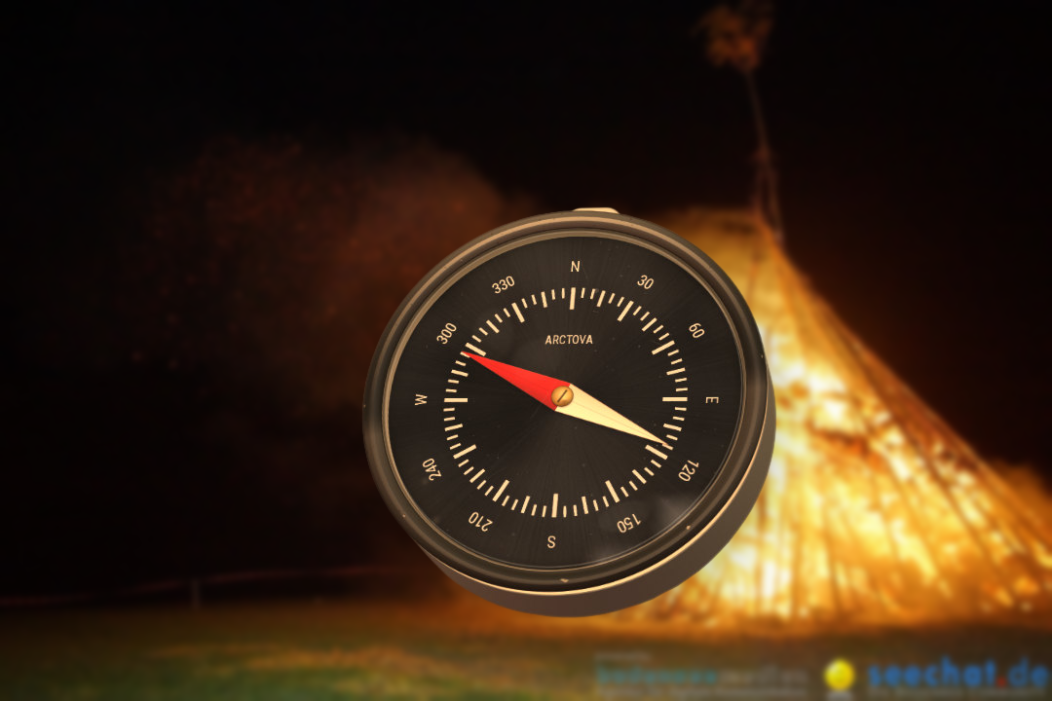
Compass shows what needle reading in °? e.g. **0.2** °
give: **295** °
